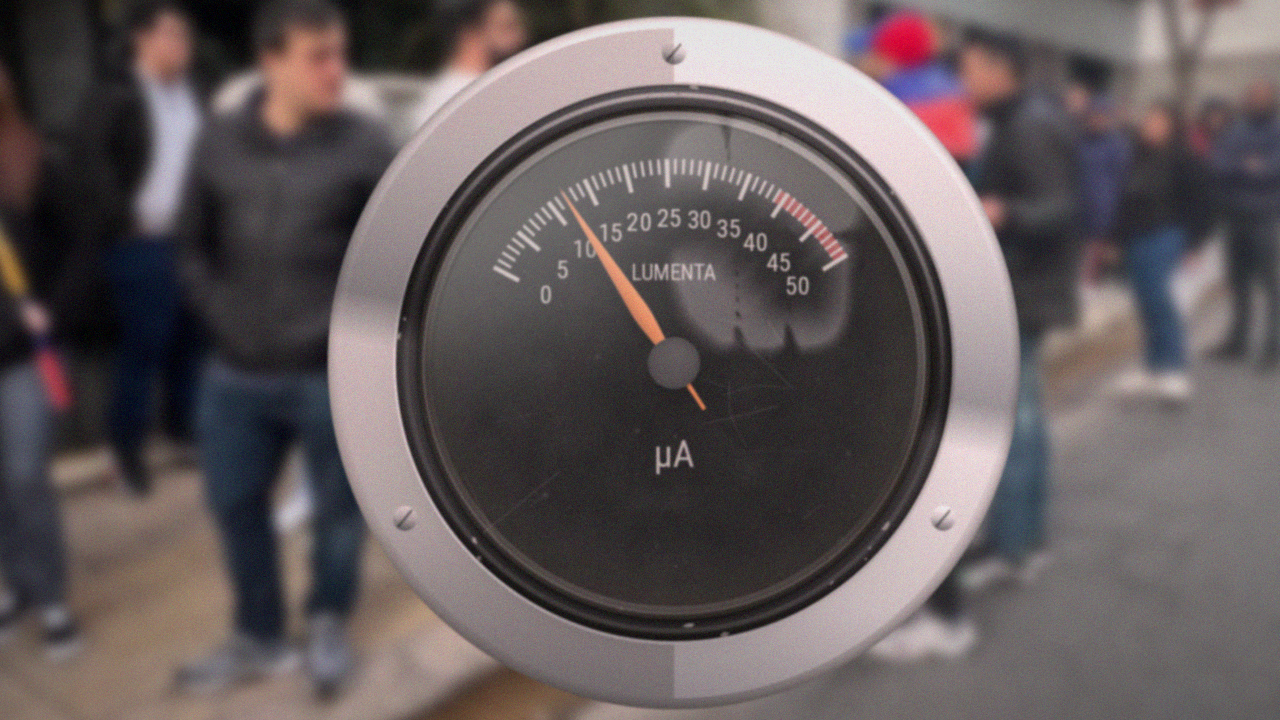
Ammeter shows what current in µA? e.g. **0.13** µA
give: **12** µA
